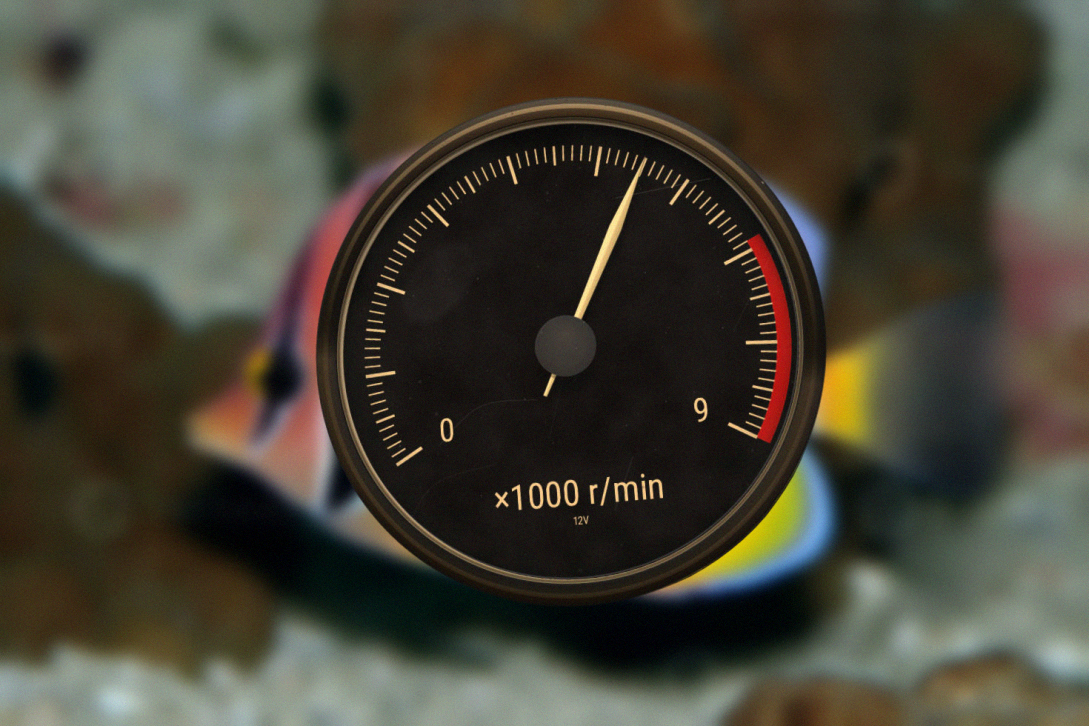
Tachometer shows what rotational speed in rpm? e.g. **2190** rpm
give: **5500** rpm
